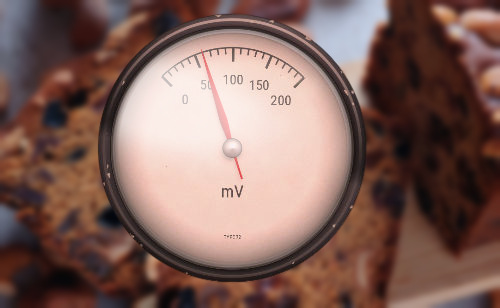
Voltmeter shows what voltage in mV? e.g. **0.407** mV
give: **60** mV
